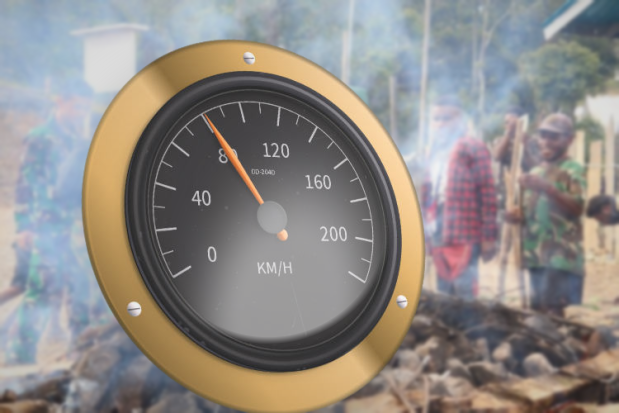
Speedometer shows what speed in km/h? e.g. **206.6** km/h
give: **80** km/h
